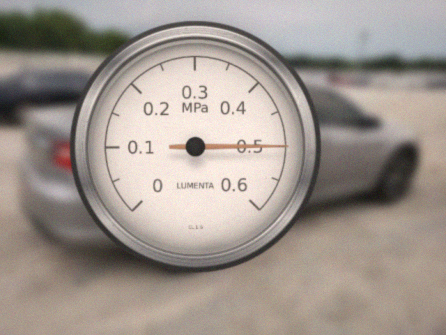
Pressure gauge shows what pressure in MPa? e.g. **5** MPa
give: **0.5** MPa
